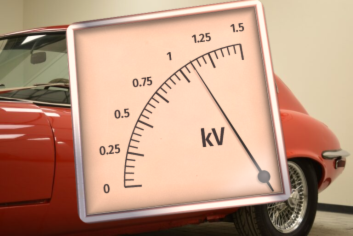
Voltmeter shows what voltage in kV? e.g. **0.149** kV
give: **1.1** kV
